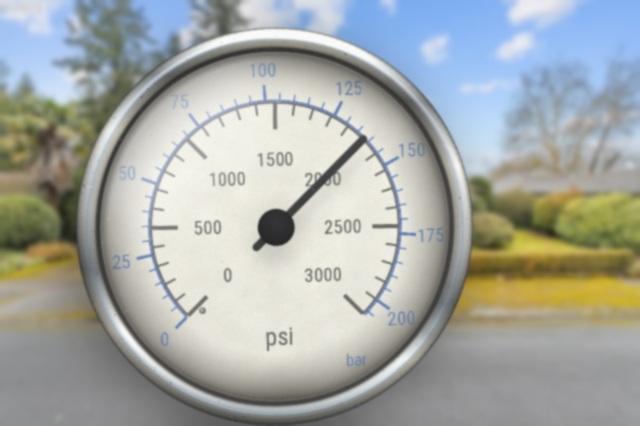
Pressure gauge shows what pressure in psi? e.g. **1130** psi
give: **2000** psi
